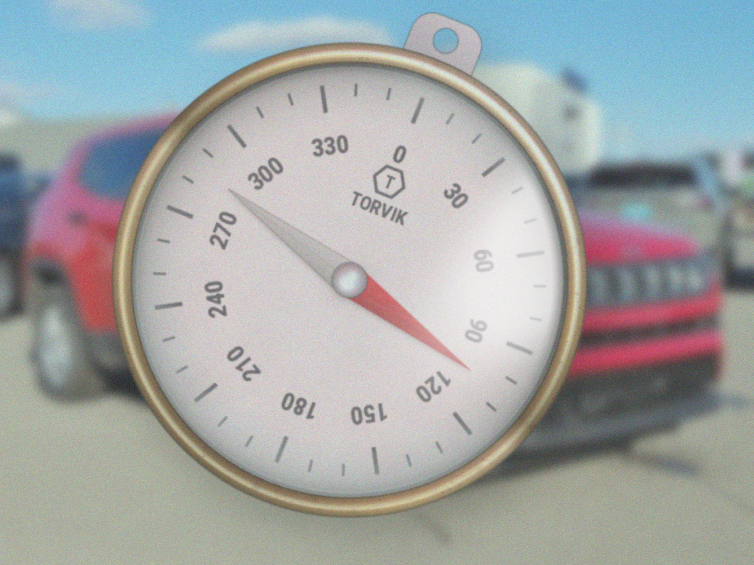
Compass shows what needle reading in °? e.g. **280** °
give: **105** °
